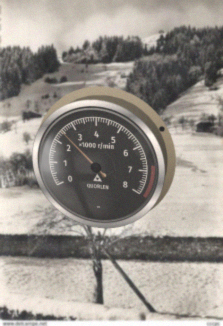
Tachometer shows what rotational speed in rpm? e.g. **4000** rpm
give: **2500** rpm
